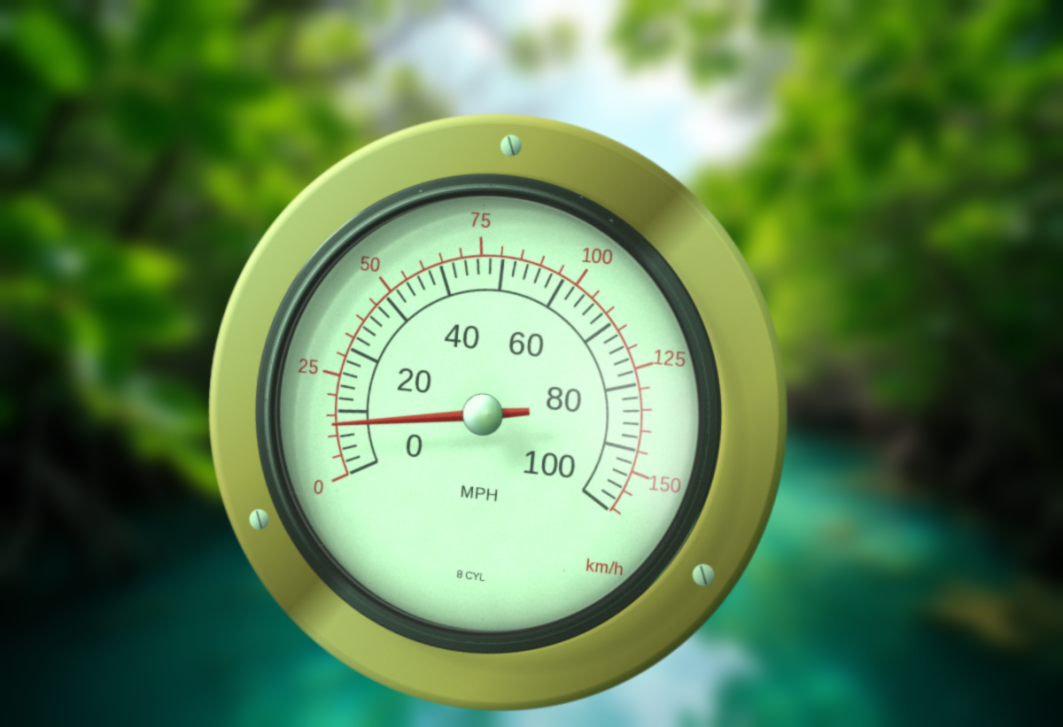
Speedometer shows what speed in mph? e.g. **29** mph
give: **8** mph
